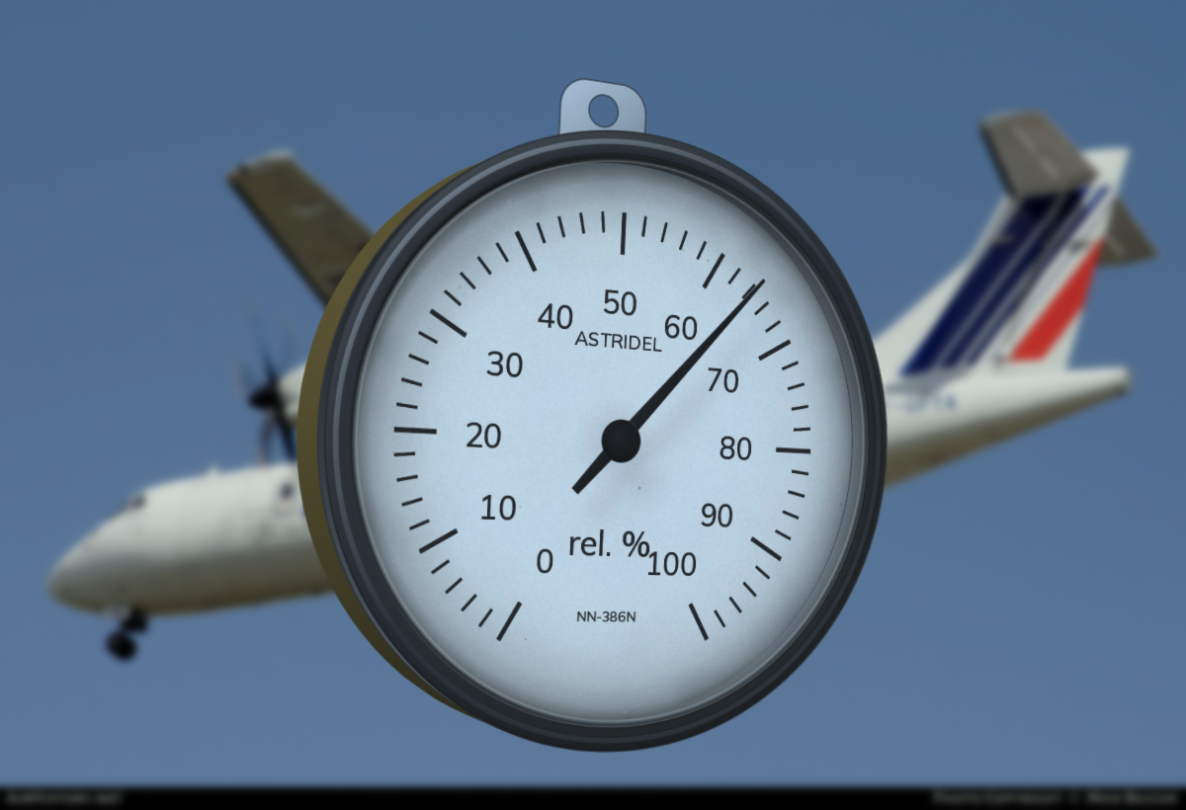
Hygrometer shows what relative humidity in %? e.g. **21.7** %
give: **64** %
